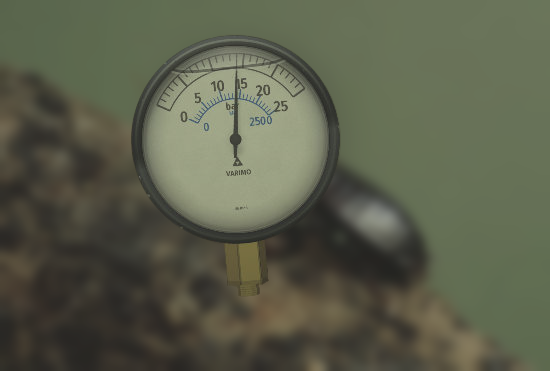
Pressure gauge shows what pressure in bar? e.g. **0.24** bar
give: **14** bar
